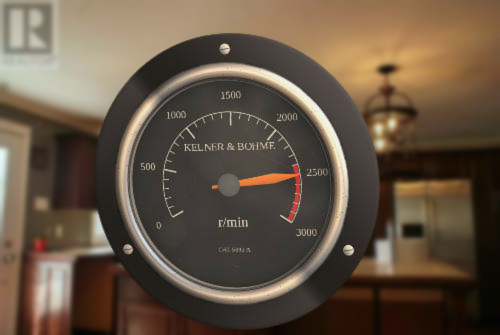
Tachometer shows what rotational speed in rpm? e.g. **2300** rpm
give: **2500** rpm
